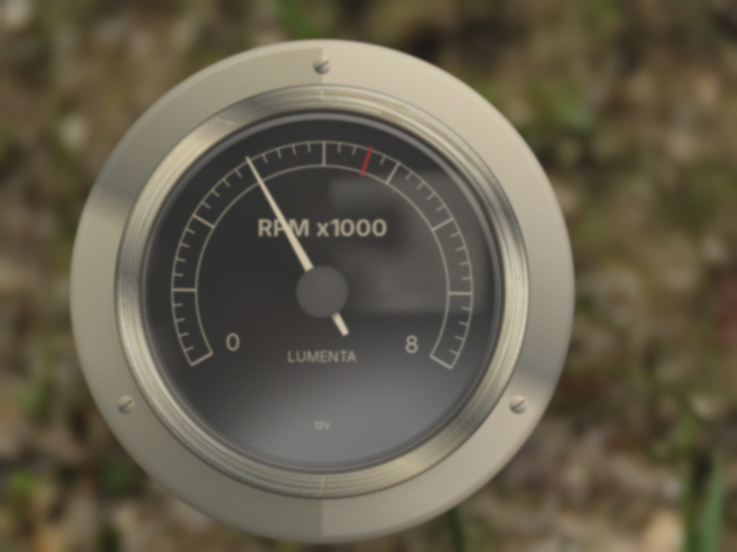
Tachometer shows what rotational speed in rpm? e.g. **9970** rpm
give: **3000** rpm
